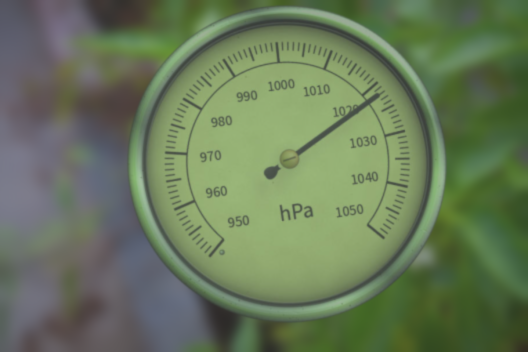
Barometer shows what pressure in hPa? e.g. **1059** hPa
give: **1022** hPa
